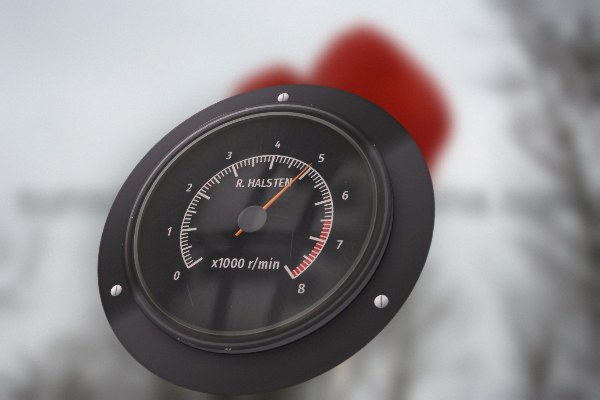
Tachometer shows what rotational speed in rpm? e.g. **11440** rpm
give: **5000** rpm
